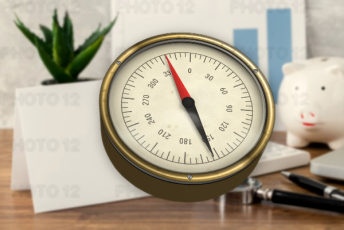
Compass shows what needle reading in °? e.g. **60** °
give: **335** °
